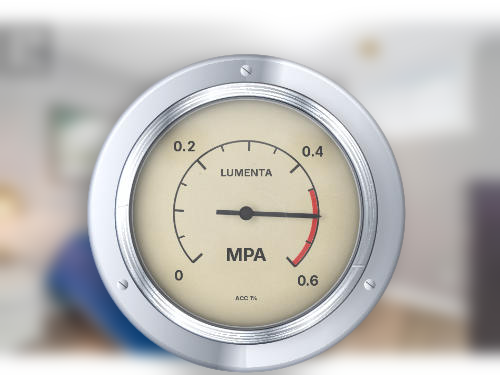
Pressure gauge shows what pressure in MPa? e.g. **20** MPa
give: **0.5** MPa
